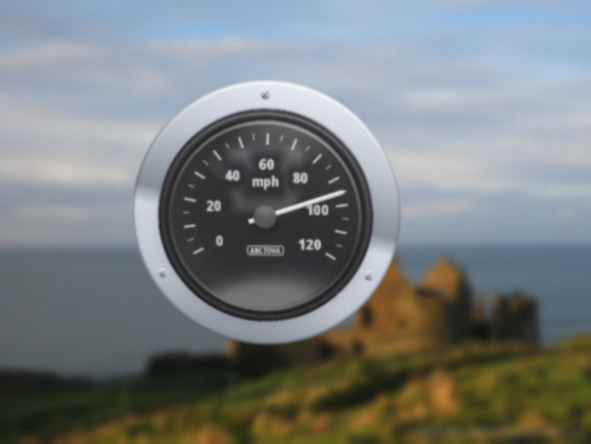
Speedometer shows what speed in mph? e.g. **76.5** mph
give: **95** mph
